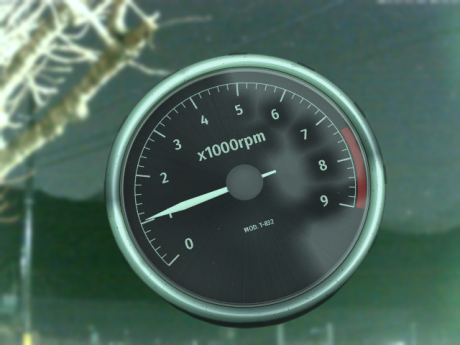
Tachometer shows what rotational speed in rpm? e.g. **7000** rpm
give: **1000** rpm
